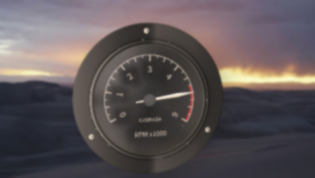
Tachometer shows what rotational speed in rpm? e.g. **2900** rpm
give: **5000** rpm
